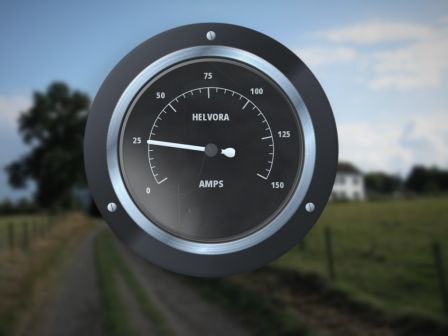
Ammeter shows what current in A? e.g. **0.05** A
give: **25** A
